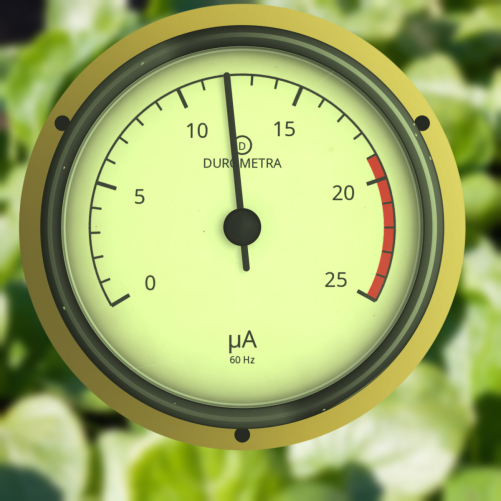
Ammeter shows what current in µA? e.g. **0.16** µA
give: **12** µA
